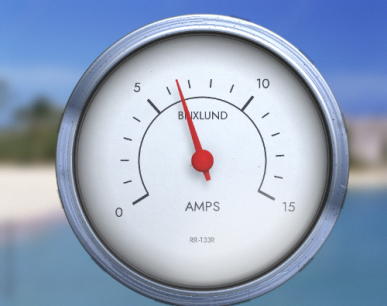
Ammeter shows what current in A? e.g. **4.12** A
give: **6.5** A
